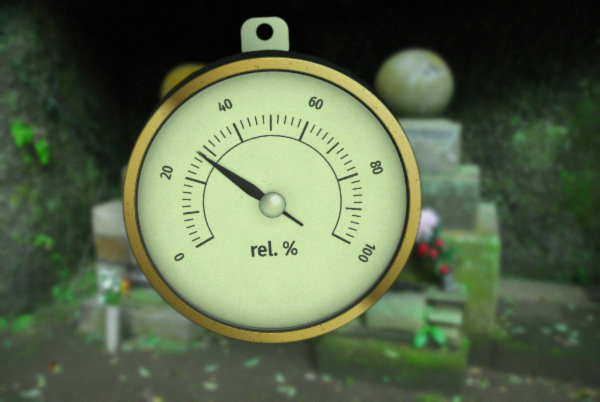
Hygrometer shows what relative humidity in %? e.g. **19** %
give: **28** %
